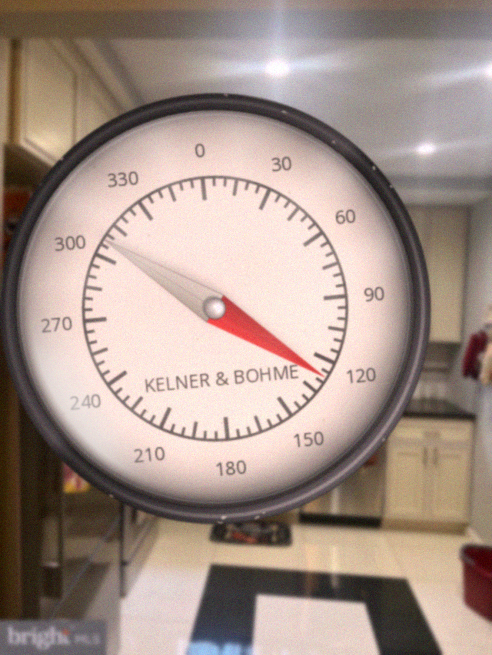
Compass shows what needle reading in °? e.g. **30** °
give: **127.5** °
